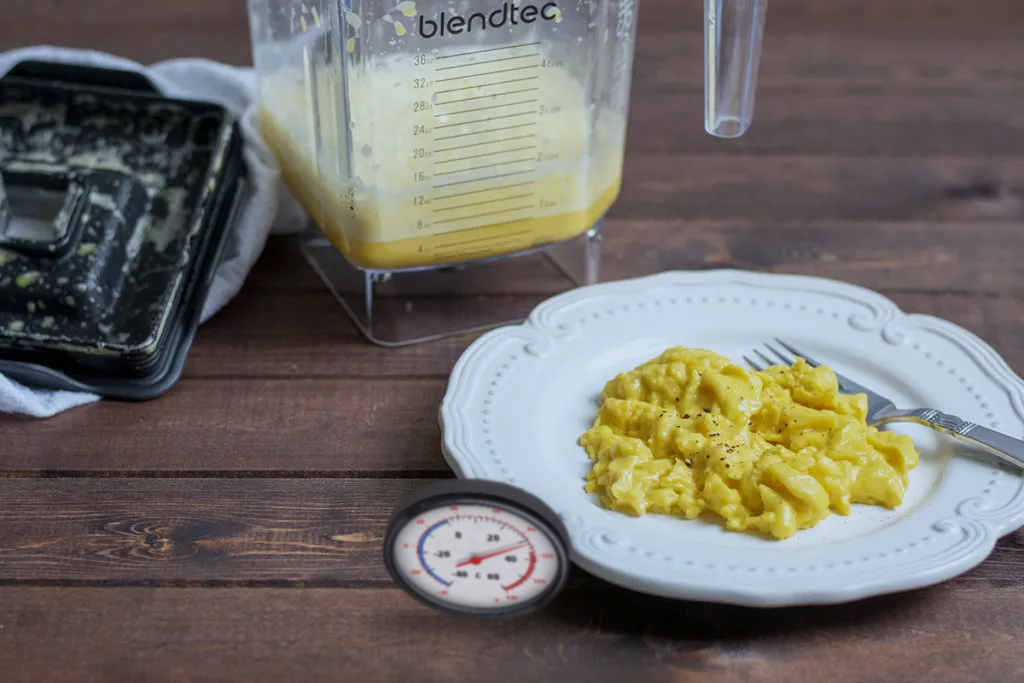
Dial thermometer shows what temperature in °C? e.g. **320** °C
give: **30** °C
